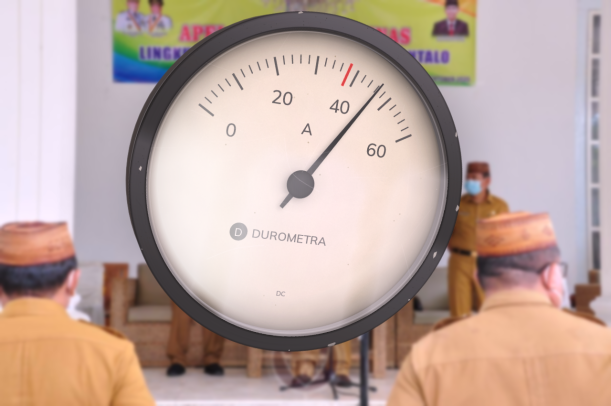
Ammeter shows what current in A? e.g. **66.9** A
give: **46** A
